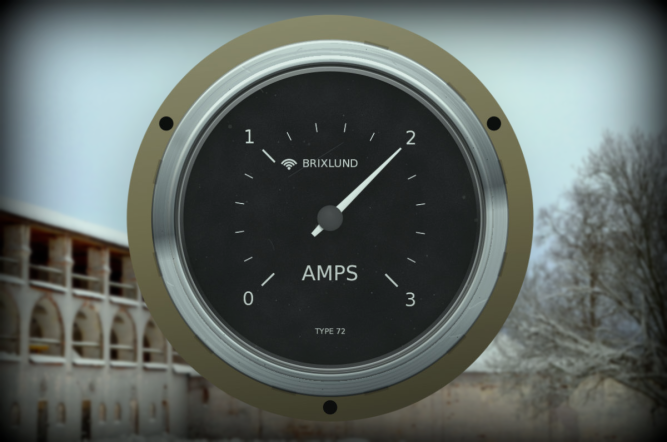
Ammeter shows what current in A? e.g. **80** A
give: **2** A
